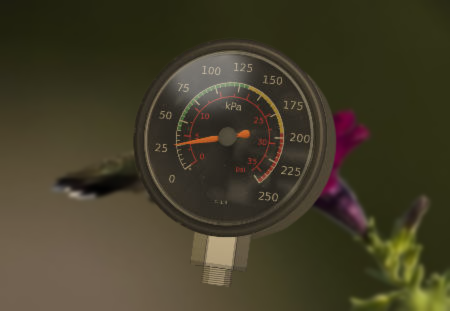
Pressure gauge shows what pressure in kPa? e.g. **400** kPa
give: **25** kPa
